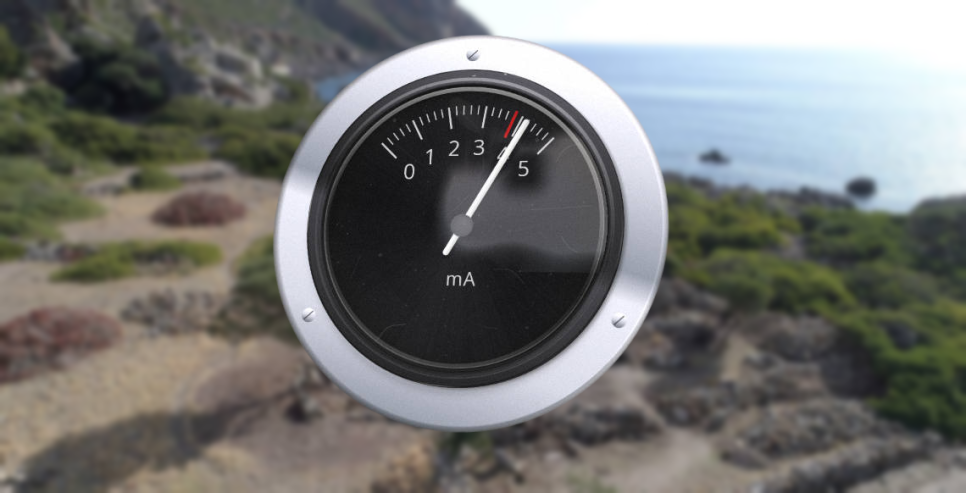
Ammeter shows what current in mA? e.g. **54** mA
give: **4.2** mA
